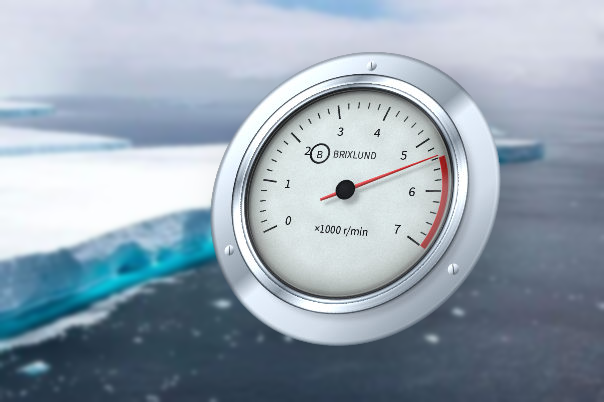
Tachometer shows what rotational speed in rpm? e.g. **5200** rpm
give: **5400** rpm
